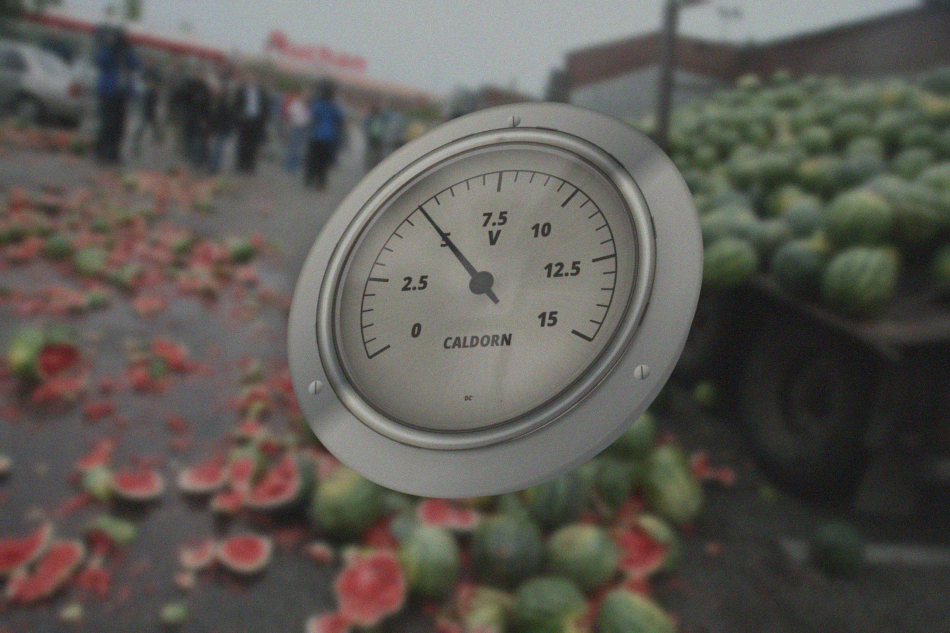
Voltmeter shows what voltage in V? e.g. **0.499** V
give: **5** V
